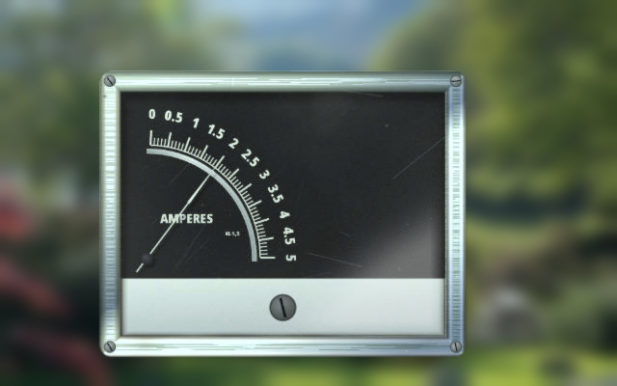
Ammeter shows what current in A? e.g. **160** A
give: **2** A
